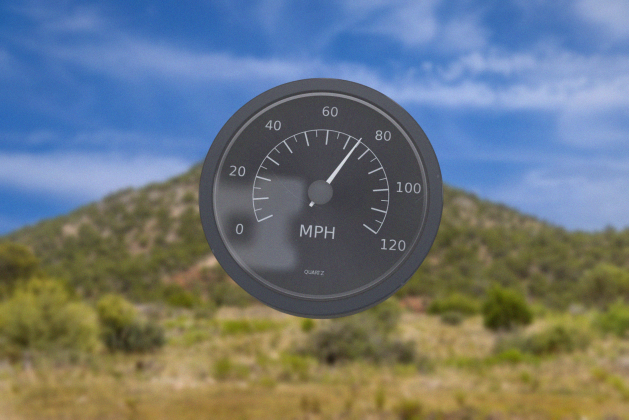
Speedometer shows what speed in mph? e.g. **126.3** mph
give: **75** mph
